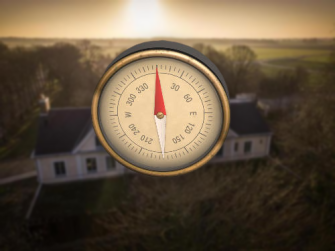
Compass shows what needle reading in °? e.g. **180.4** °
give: **0** °
